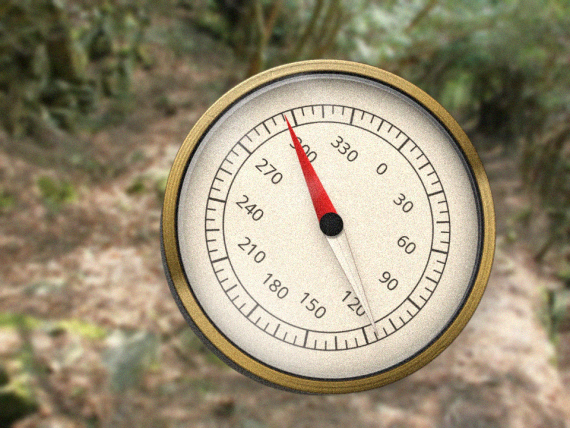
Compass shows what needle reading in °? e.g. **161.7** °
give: **295** °
